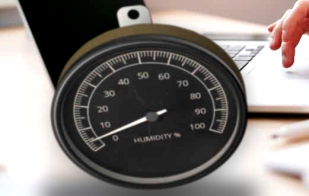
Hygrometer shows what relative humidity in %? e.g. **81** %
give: **5** %
